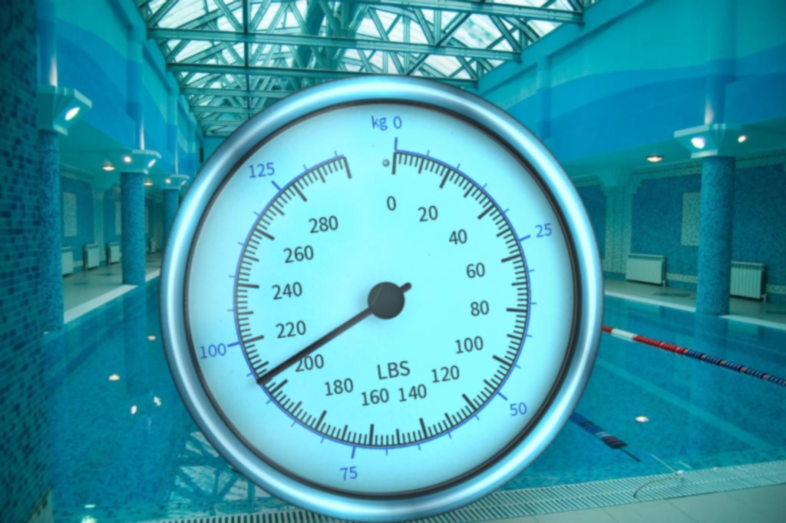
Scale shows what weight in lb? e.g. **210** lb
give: **206** lb
